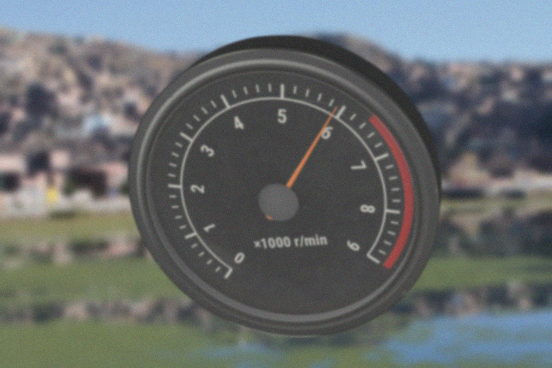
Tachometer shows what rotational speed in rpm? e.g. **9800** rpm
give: **5900** rpm
